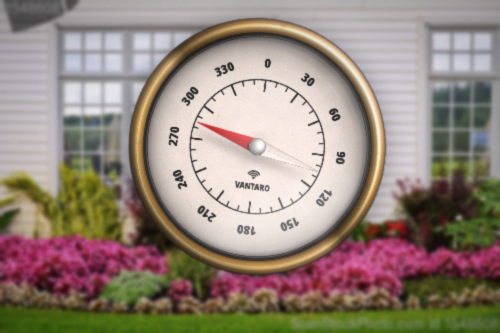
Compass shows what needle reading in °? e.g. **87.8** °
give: **285** °
